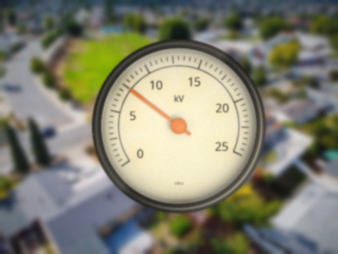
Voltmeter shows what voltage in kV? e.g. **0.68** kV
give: **7.5** kV
